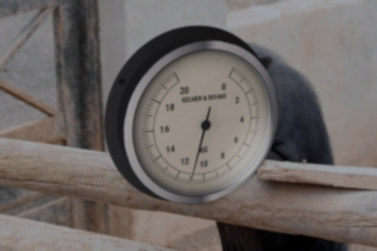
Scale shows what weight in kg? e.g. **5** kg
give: **11** kg
